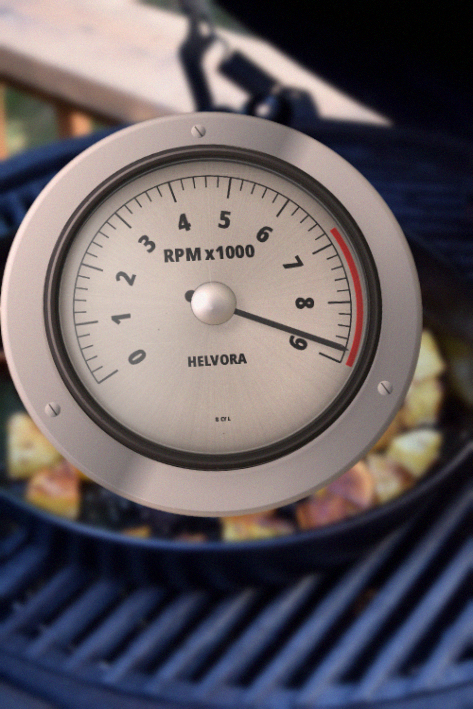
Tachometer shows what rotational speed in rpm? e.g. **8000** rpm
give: **8800** rpm
